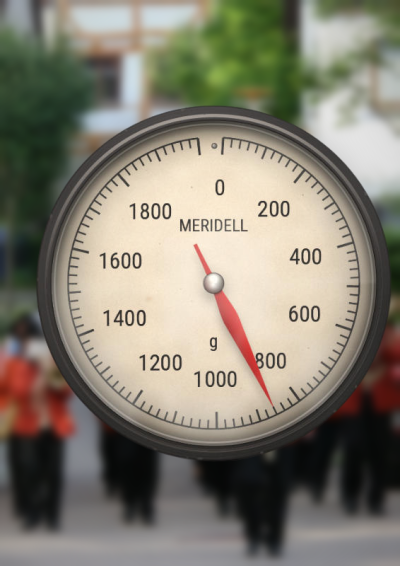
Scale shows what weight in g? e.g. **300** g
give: **860** g
